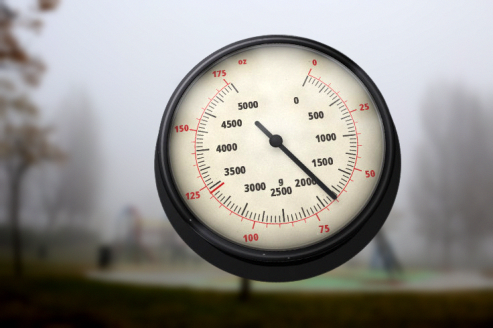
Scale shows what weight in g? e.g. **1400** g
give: **1850** g
